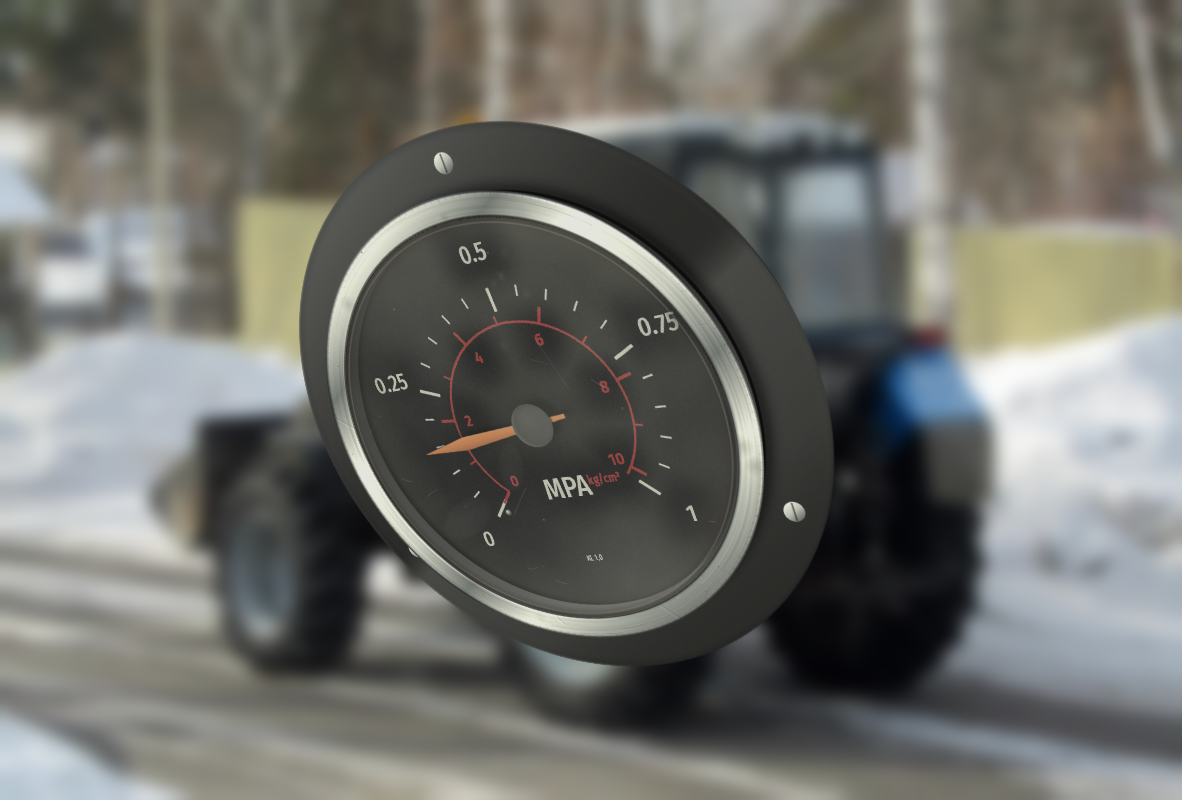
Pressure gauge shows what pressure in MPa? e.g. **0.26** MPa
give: **0.15** MPa
